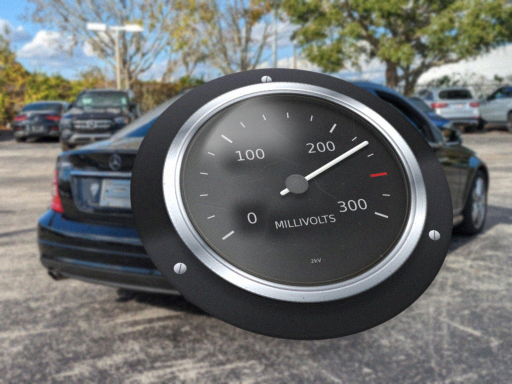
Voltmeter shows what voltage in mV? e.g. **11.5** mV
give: **230** mV
